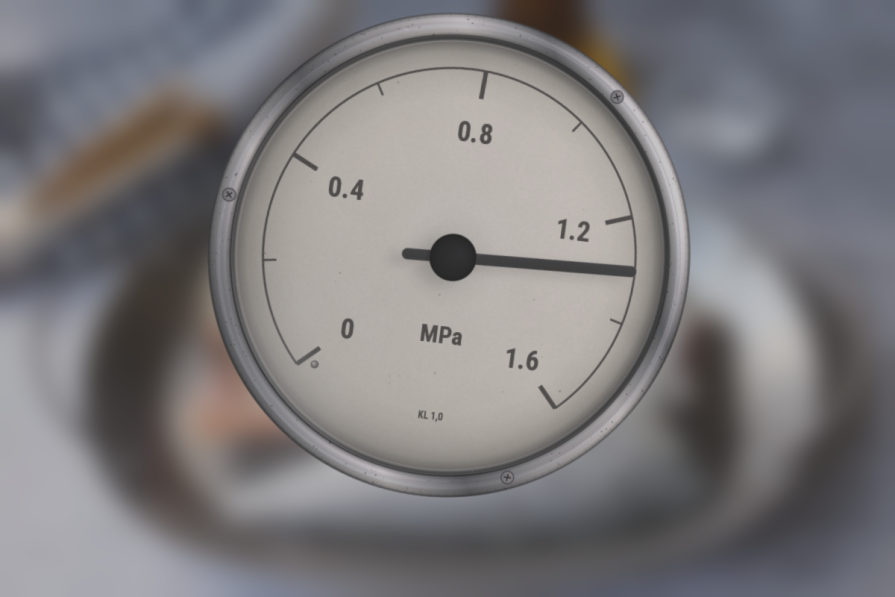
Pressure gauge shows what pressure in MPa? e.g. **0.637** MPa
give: **1.3** MPa
